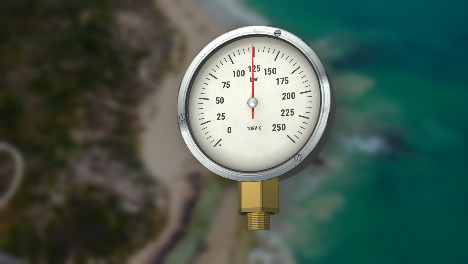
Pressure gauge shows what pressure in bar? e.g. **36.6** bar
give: **125** bar
